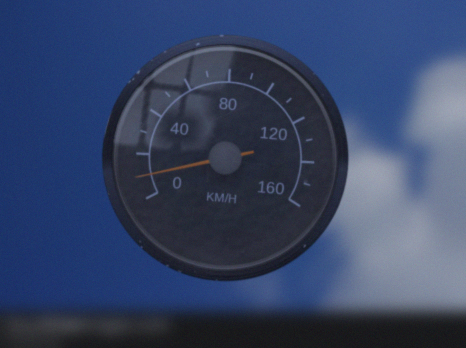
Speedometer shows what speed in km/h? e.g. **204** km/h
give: **10** km/h
